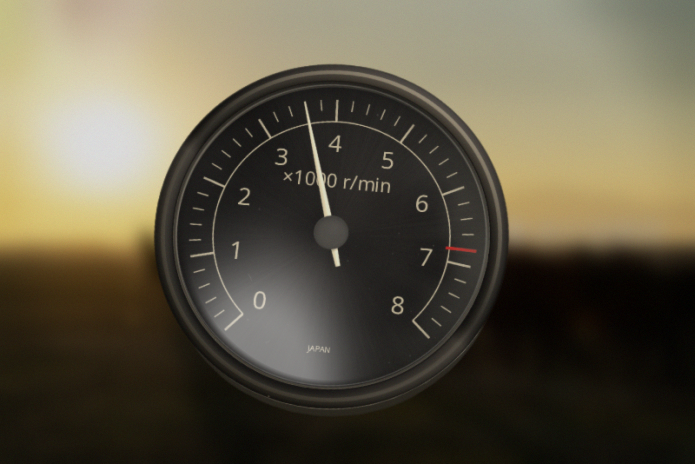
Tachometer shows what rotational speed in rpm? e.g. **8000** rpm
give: **3600** rpm
